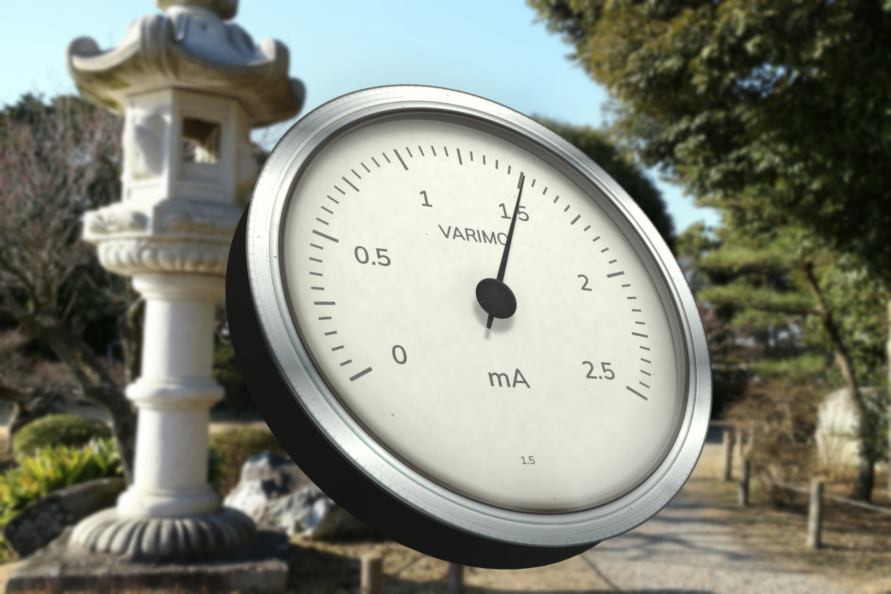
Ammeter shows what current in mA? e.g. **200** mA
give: **1.5** mA
